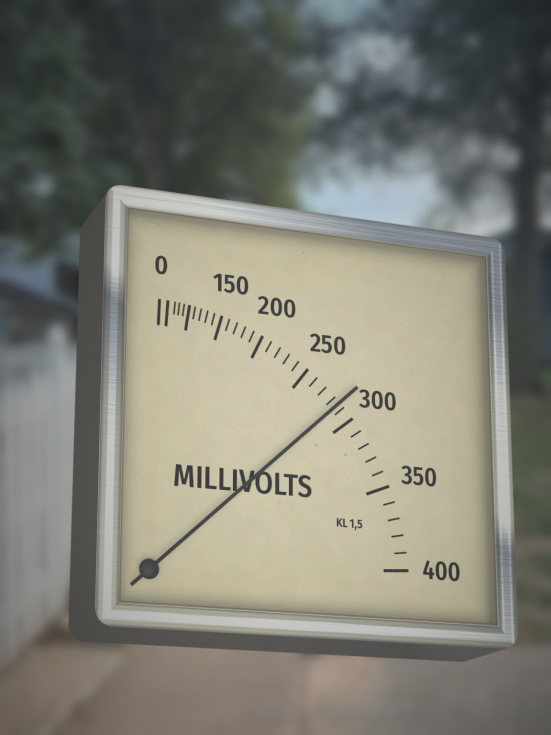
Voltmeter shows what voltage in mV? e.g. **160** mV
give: **285** mV
